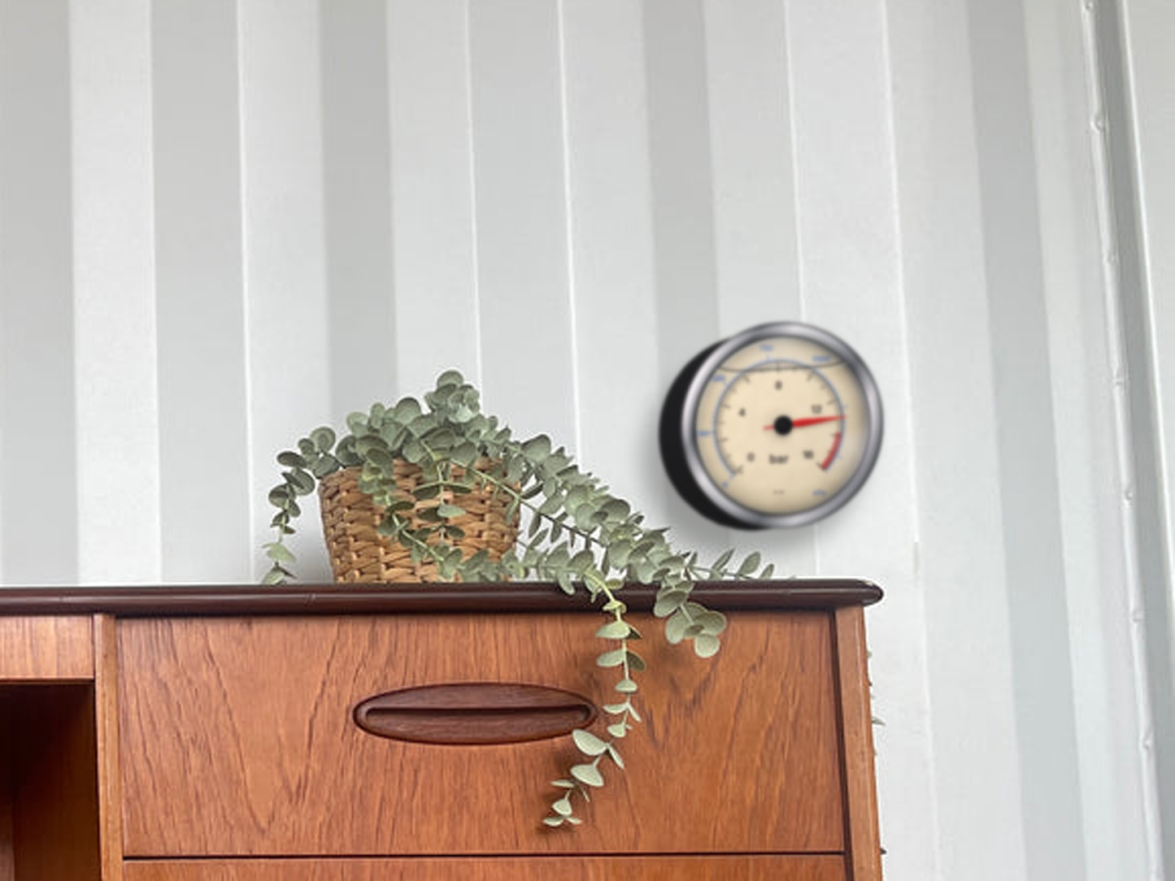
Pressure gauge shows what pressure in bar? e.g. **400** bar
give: **13** bar
